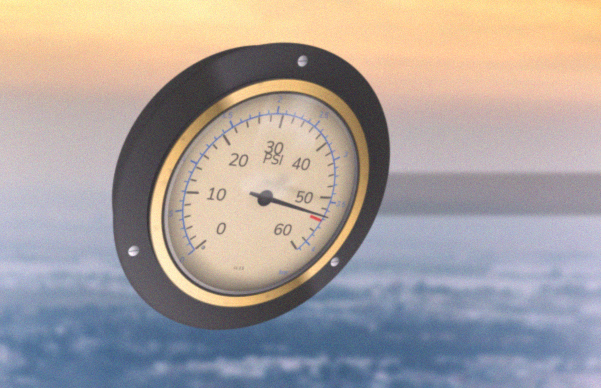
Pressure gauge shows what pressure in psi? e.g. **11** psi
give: **53** psi
